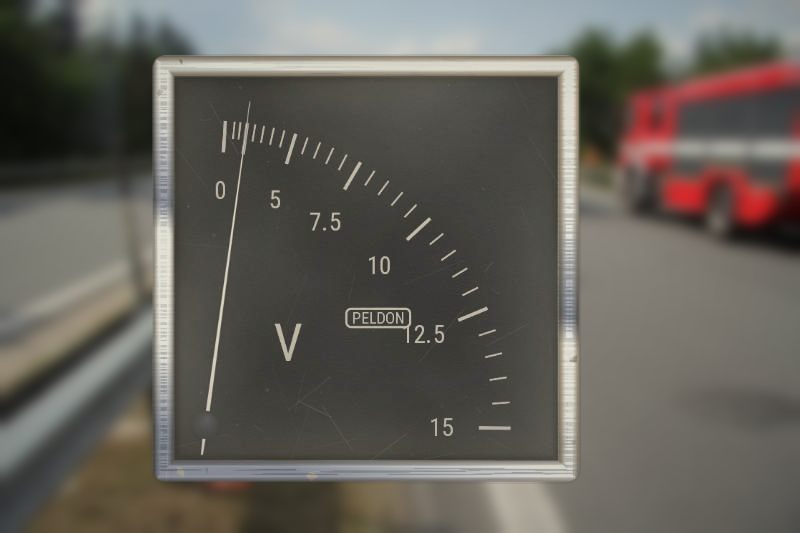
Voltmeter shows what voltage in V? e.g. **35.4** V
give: **2.5** V
